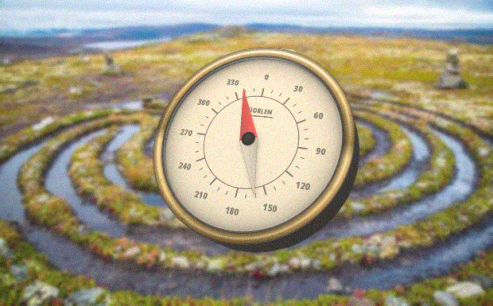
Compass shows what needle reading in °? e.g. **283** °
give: **340** °
